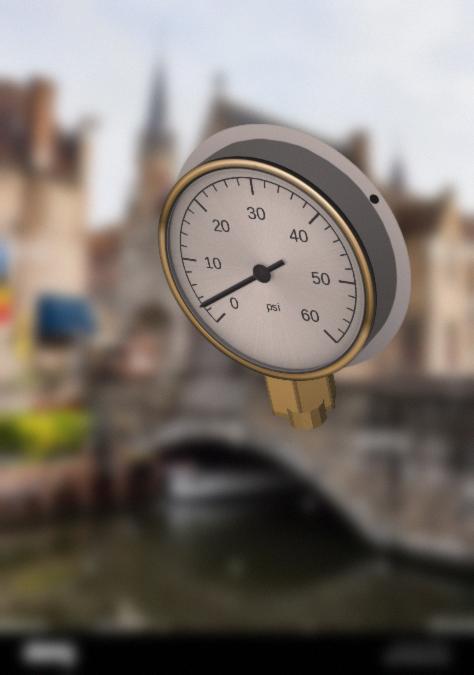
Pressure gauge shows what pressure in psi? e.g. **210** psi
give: **3** psi
